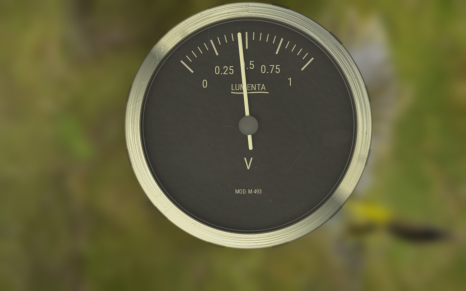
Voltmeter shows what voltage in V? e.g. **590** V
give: **0.45** V
